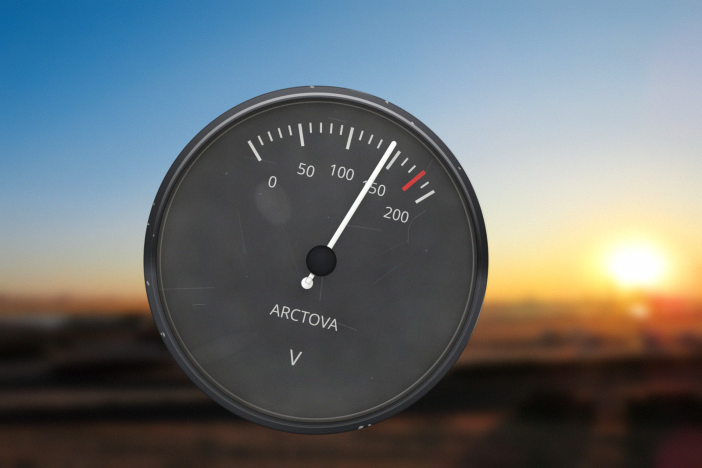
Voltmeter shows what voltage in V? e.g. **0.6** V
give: **140** V
